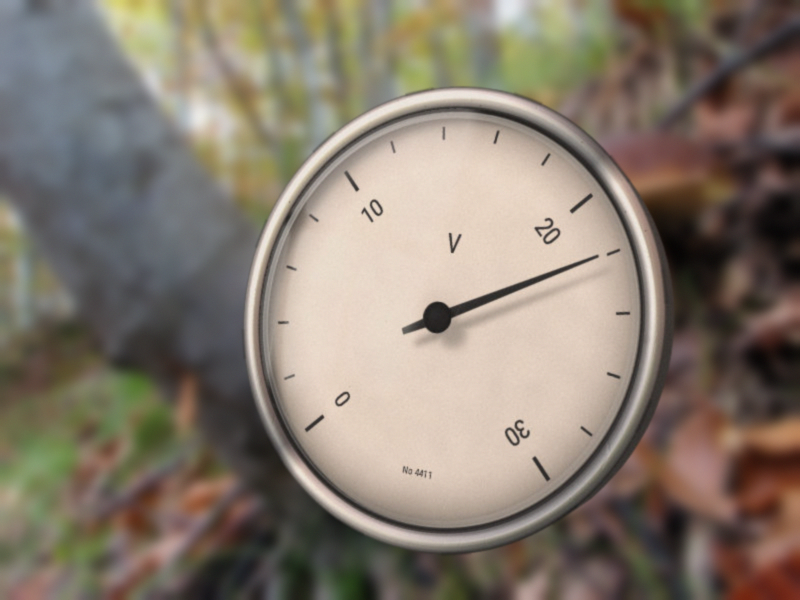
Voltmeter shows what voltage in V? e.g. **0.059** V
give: **22** V
